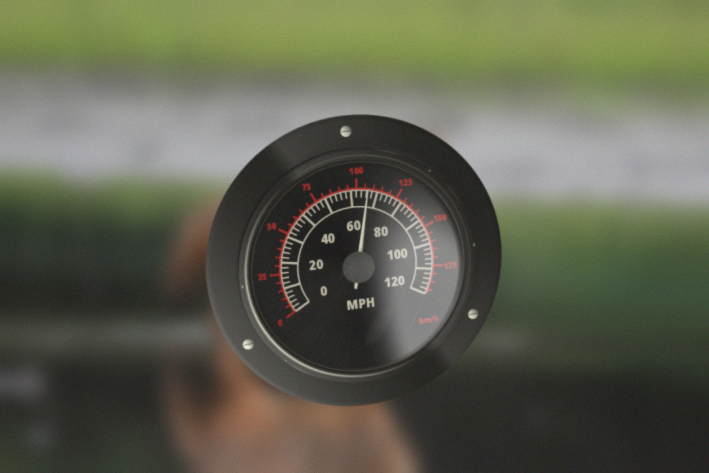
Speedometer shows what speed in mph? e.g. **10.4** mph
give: **66** mph
